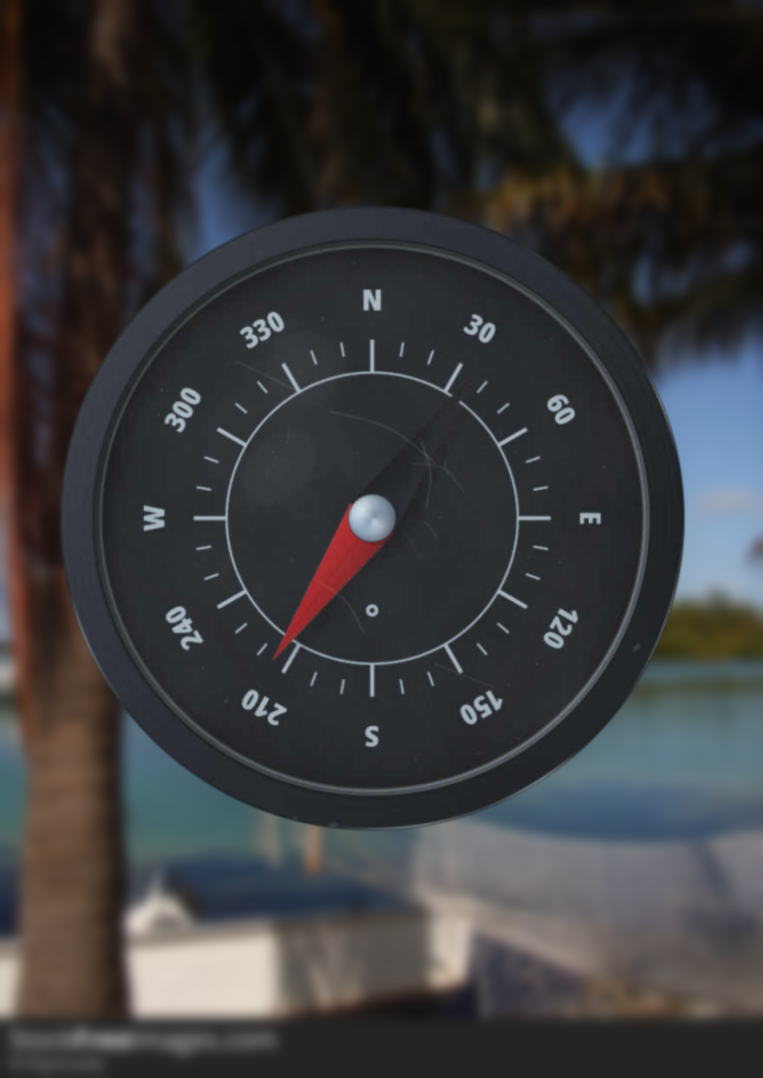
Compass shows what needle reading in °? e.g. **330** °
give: **215** °
